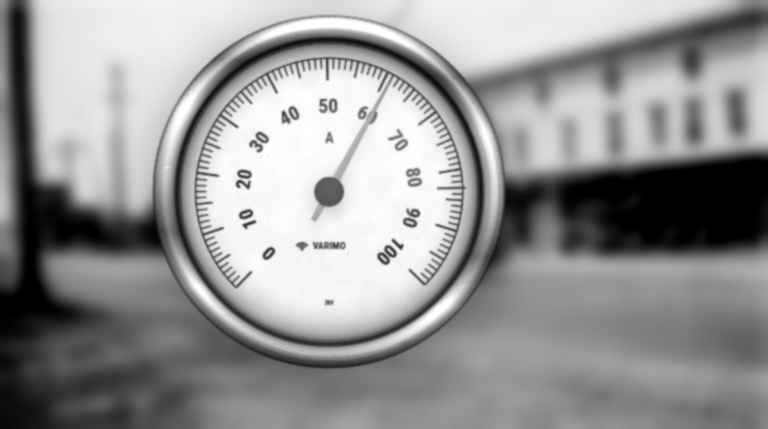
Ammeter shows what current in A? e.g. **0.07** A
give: **61** A
